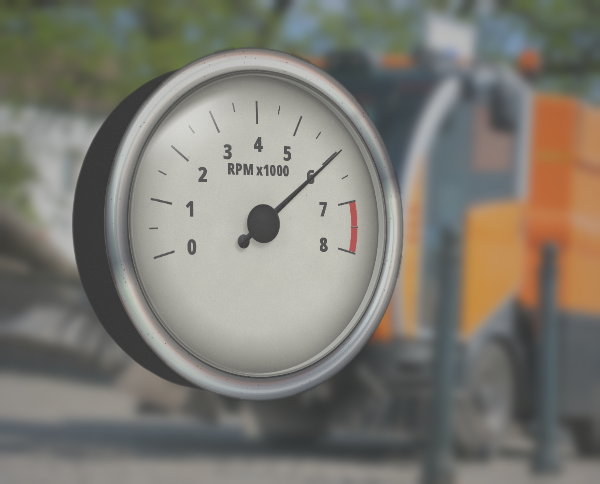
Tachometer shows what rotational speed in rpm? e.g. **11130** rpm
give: **6000** rpm
